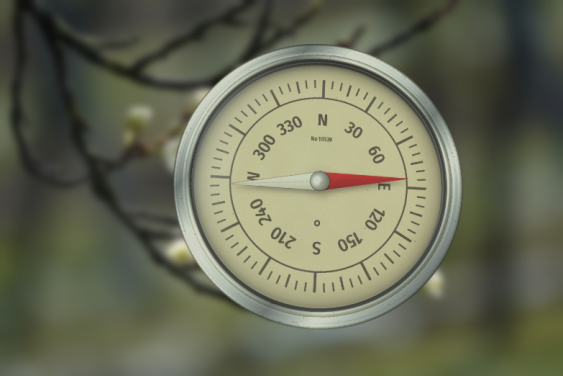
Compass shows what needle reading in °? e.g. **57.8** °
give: **85** °
